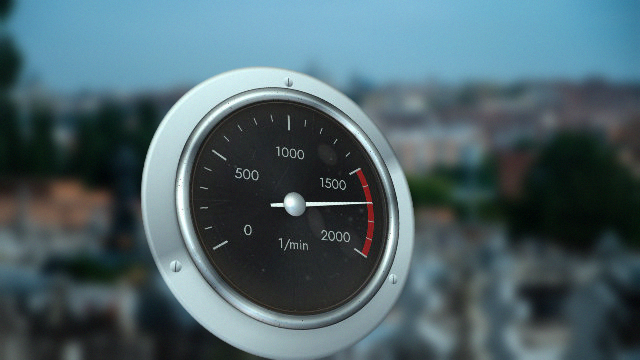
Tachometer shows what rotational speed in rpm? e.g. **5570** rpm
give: **1700** rpm
